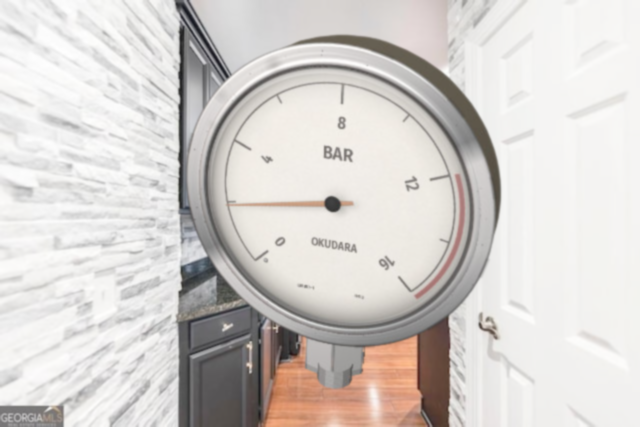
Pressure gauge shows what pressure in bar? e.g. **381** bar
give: **2** bar
